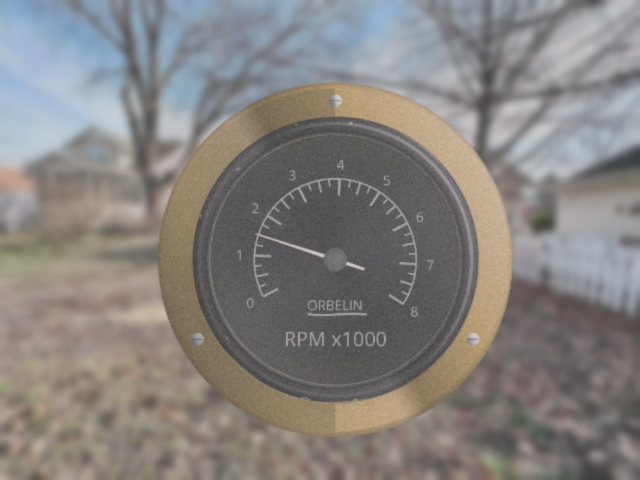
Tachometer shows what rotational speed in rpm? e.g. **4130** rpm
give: **1500** rpm
